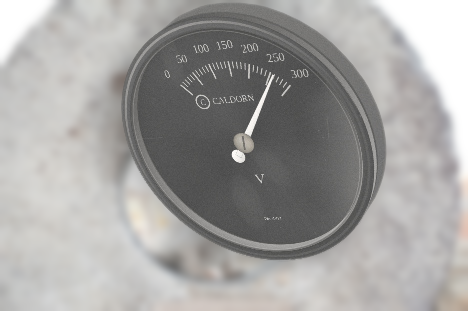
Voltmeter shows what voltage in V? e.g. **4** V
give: **260** V
